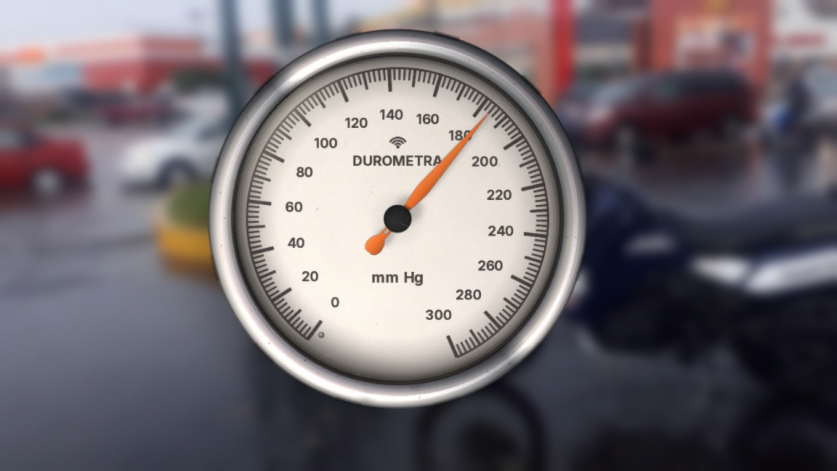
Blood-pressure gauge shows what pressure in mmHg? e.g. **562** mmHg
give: **184** mmHg
